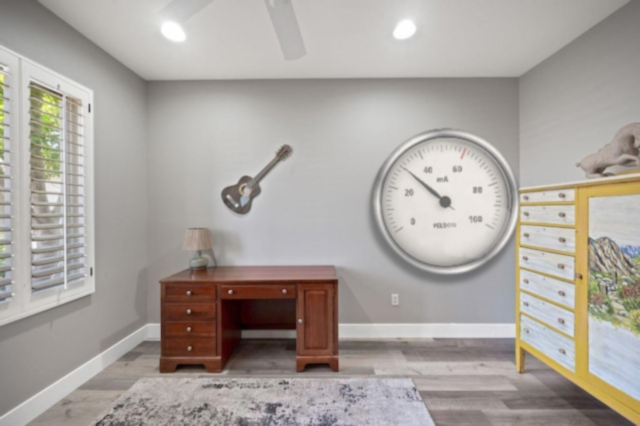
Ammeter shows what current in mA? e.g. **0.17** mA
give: **30** mA
